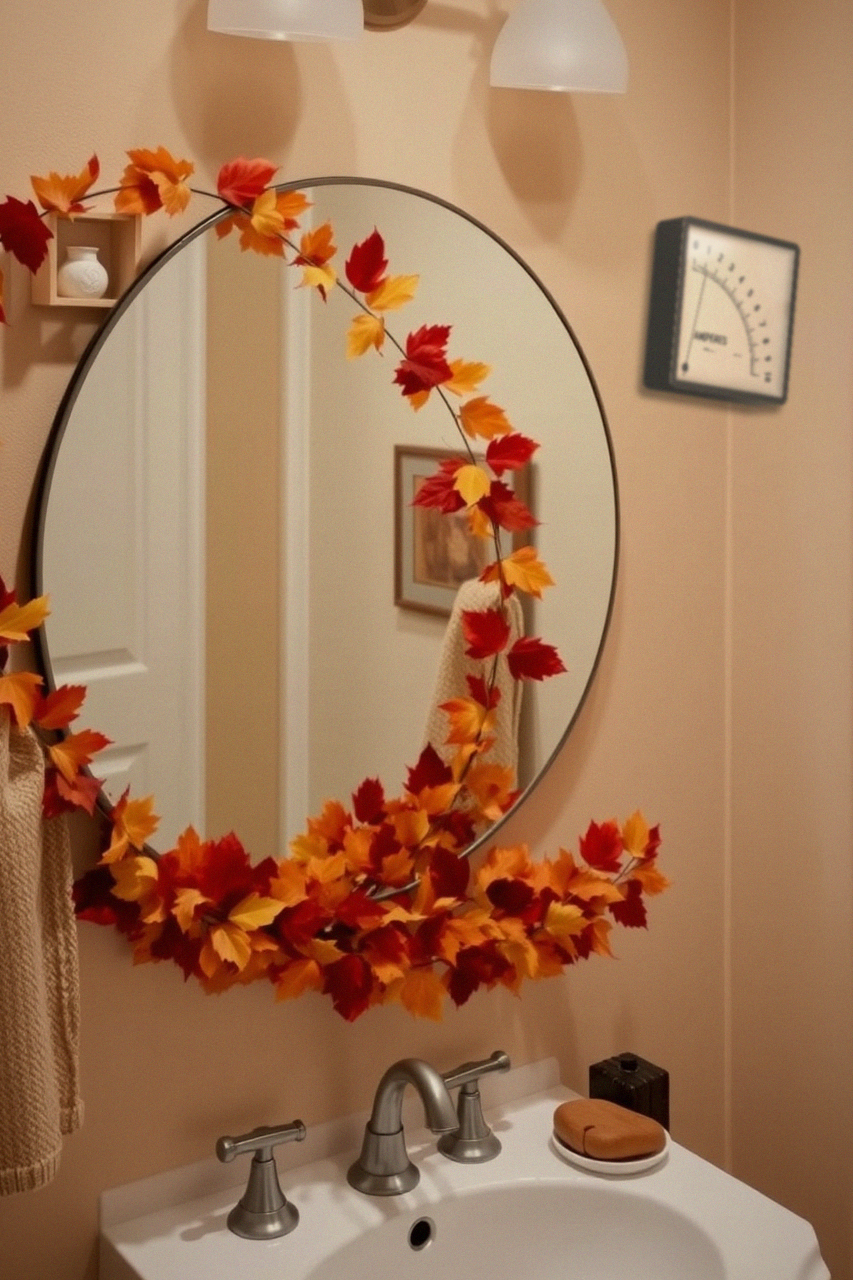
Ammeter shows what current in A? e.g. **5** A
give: **1** A
